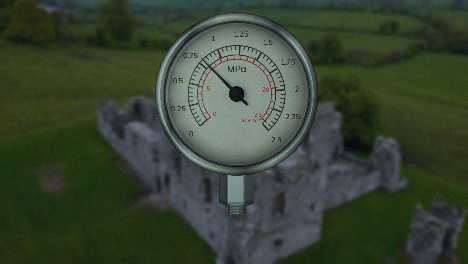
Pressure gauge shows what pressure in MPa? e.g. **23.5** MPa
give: **0.8** MPa
